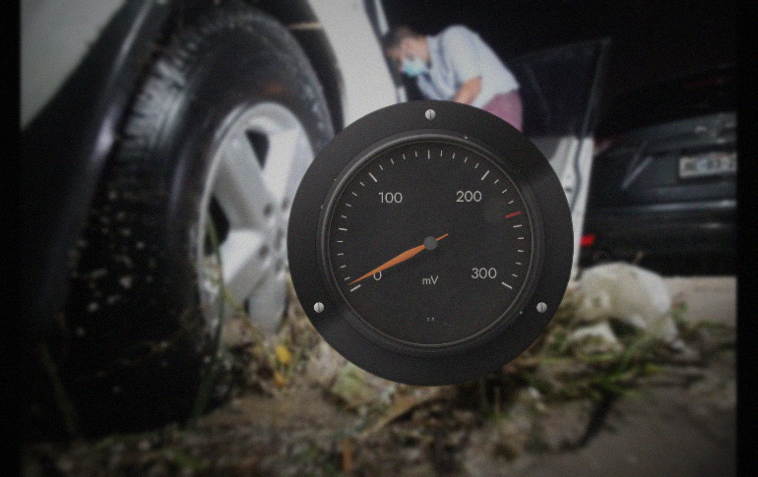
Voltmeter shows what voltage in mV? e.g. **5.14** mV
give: **5** mV
